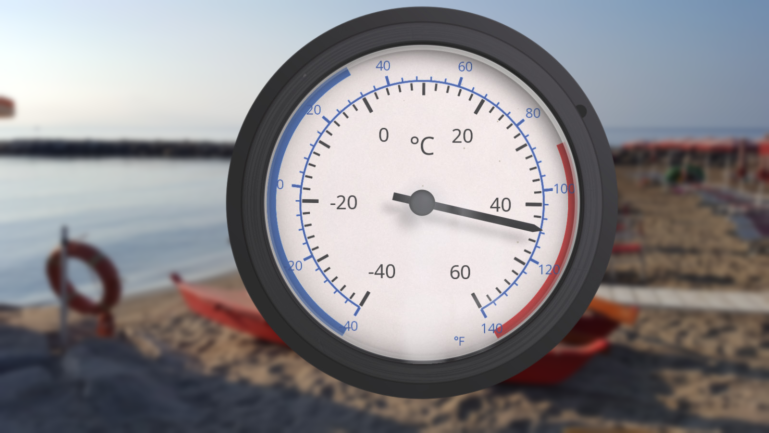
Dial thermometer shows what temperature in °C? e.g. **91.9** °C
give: **44** °C
